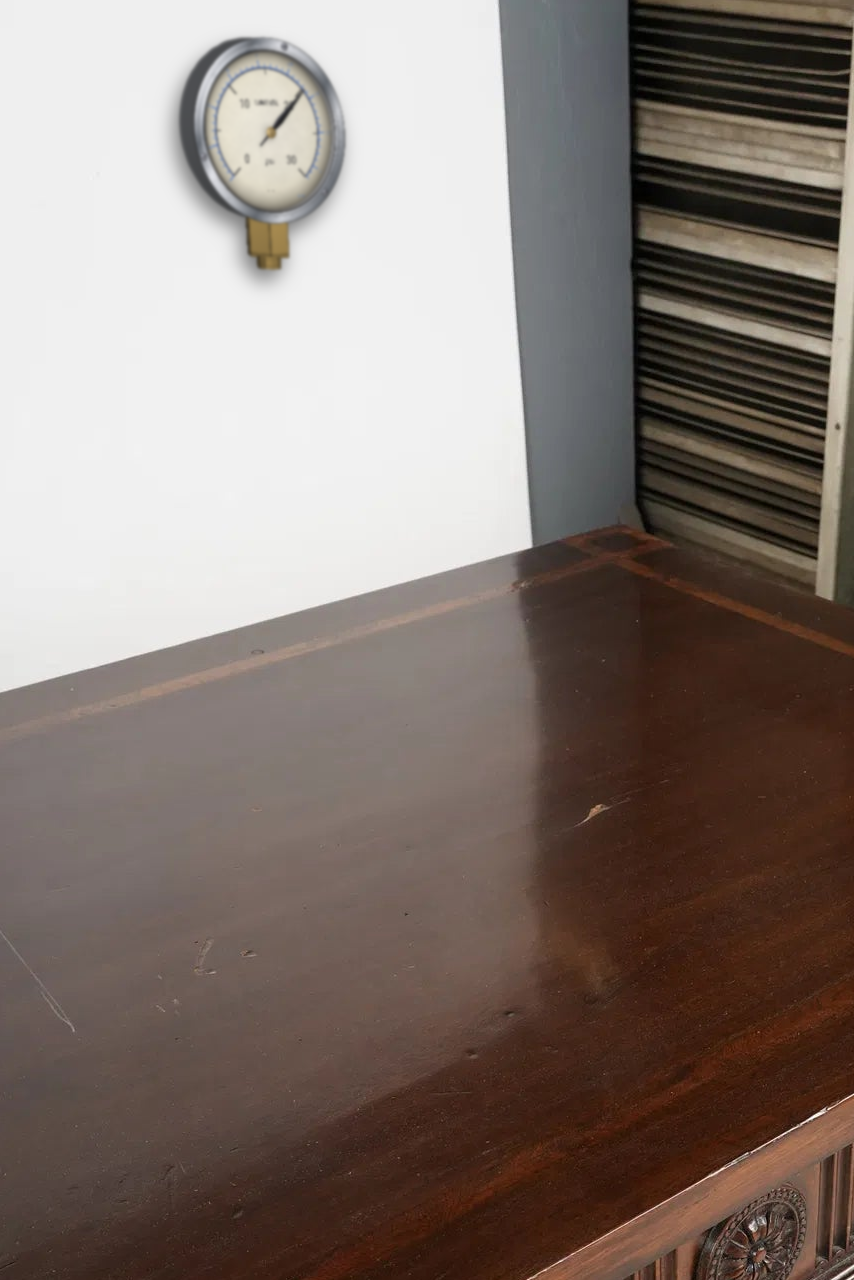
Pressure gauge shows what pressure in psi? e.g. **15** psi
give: **20** psi
